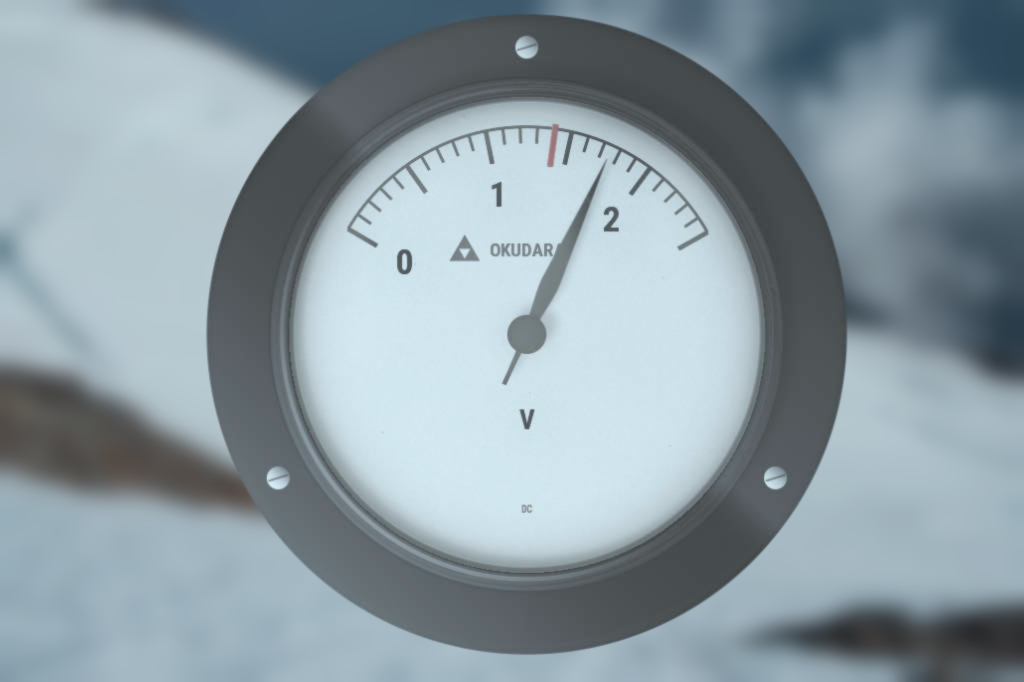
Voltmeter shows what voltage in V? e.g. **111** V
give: **1.75** V
